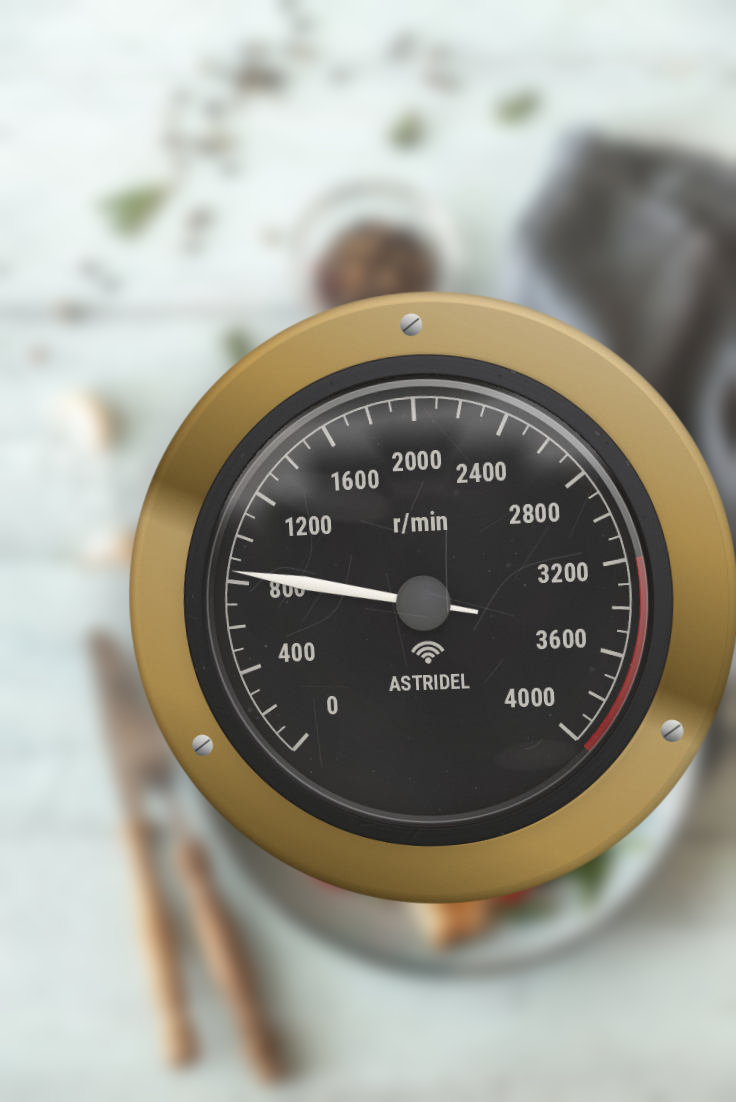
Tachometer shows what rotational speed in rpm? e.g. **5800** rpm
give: **850** rpm
